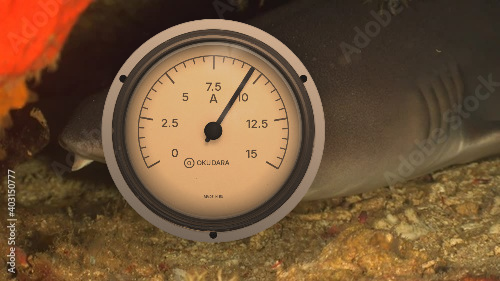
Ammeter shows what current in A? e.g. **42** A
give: **9.5** A
